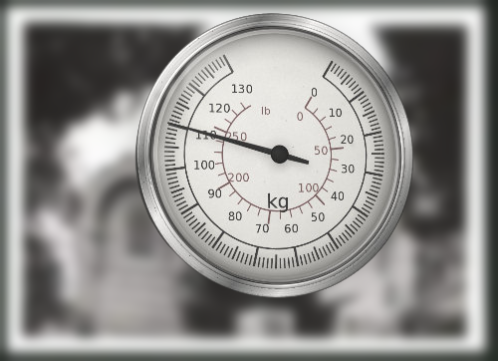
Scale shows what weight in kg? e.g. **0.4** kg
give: **110** kg
